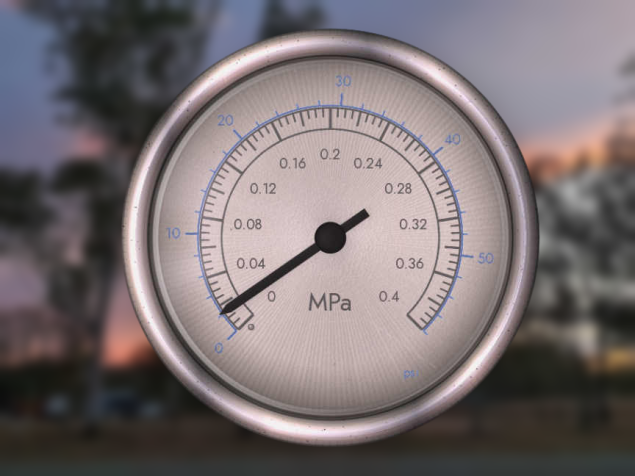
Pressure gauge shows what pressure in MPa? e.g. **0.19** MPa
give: **0.015** MPa
